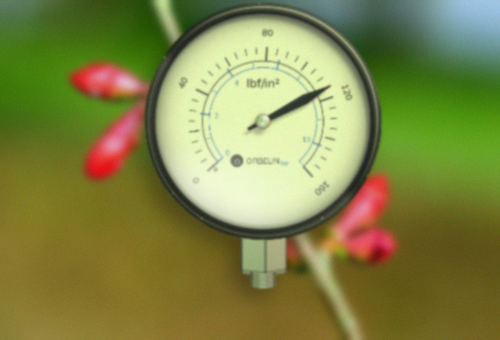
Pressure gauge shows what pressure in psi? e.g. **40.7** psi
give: **115** psi
